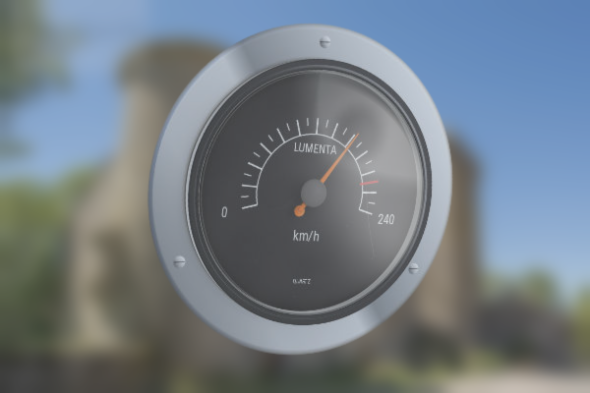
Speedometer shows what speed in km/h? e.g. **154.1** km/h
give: **160** km/h
